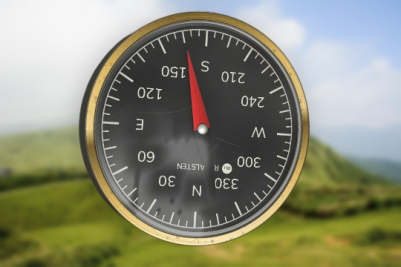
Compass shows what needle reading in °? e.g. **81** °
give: **165** °
